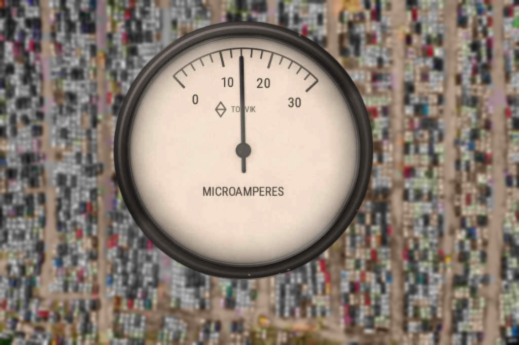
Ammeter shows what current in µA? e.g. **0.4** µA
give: **14** µA
